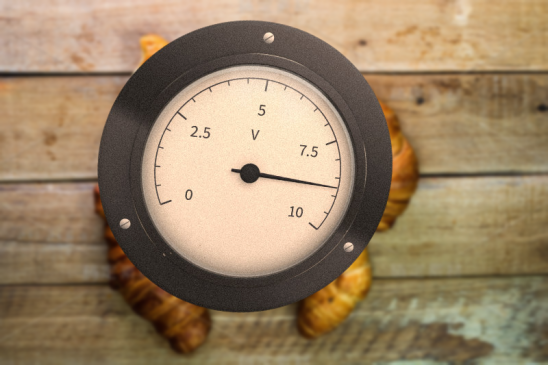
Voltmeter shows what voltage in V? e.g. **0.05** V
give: **8.75** V
